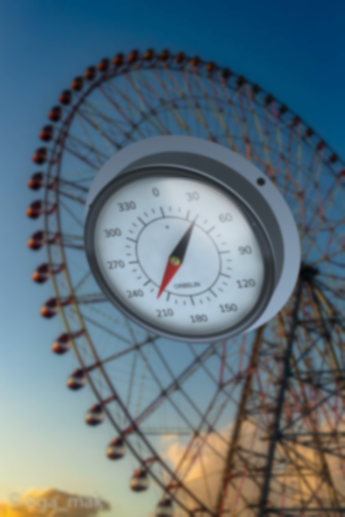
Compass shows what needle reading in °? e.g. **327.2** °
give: **220** °
